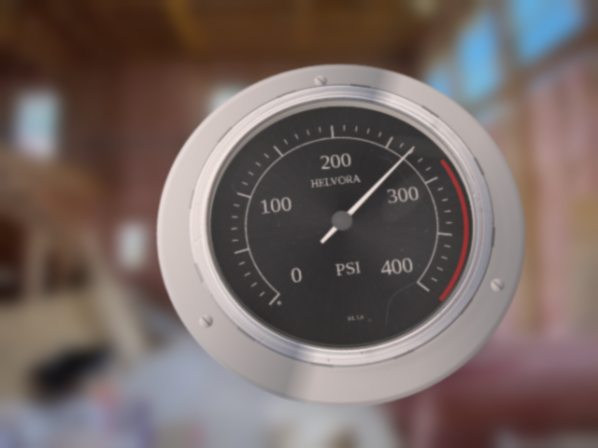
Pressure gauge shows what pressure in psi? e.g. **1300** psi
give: **270** psi
